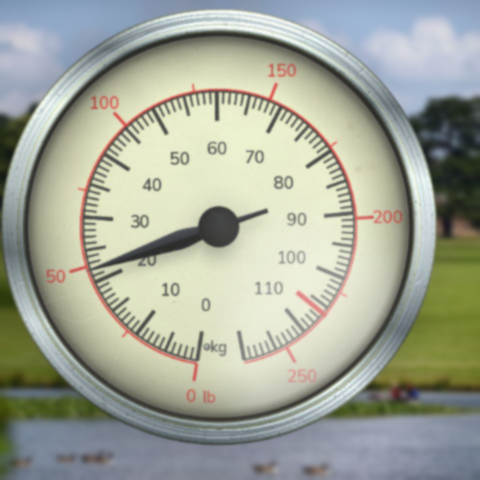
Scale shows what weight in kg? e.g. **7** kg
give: **22** kg
